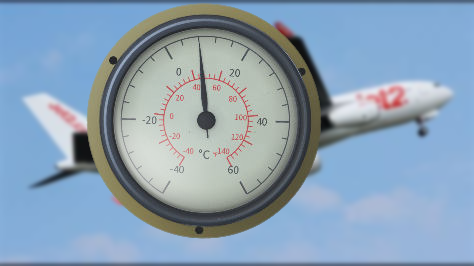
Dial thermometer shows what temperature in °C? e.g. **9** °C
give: **8** °C
